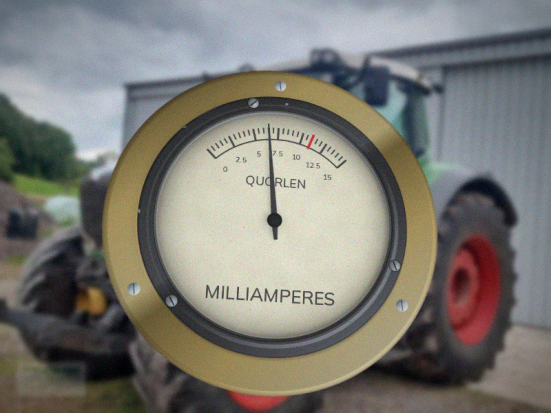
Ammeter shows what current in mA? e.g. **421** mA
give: **6.5** mA
